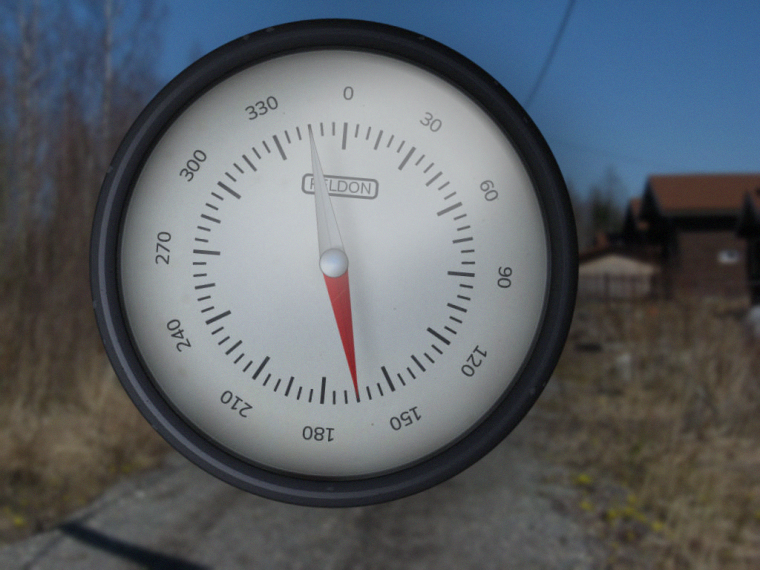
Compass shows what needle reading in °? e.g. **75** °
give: **165** °
